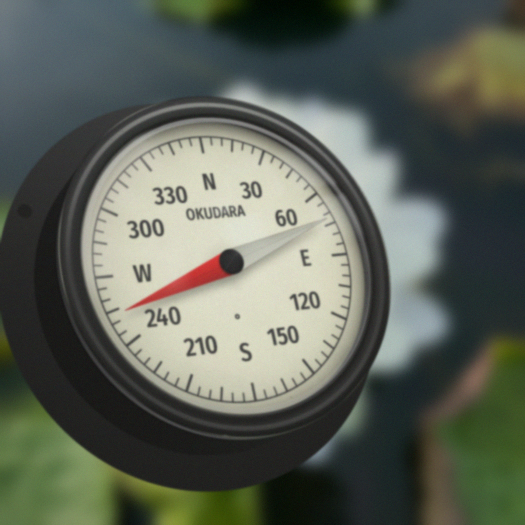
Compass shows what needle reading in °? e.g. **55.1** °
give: **252.5** °
